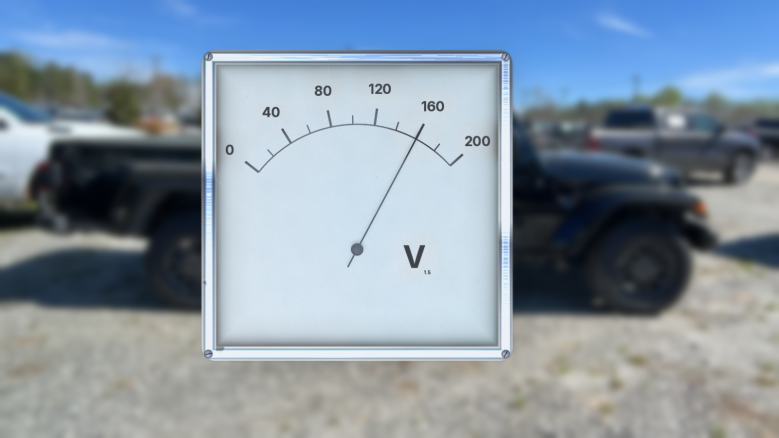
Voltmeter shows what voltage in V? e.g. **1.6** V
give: **160** V
